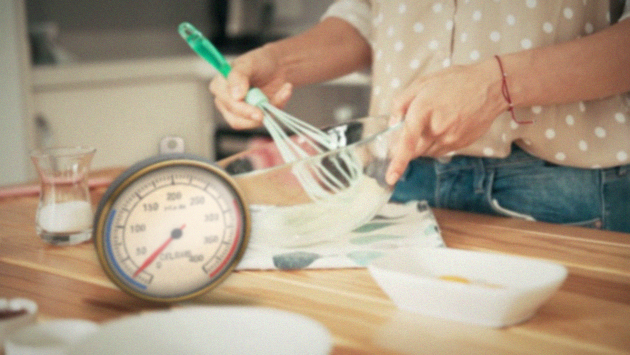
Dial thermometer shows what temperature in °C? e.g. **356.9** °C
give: **25** °C
